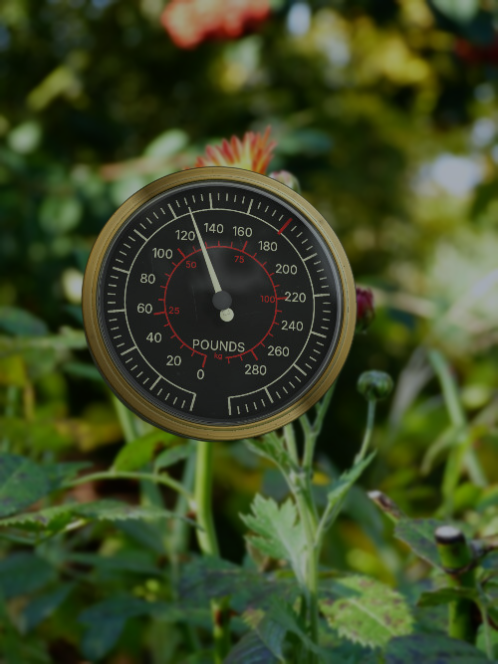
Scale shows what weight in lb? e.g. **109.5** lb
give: **128** lb
